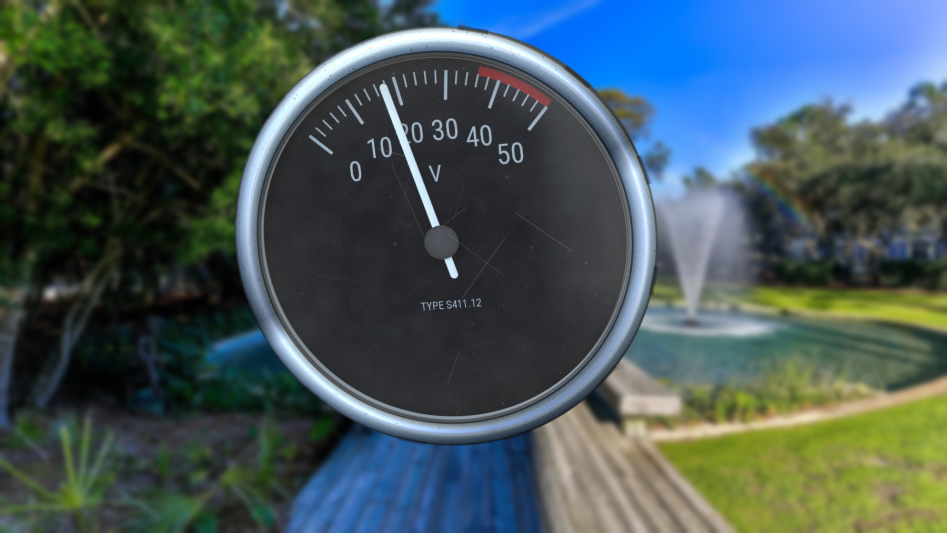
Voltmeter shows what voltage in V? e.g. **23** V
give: **18** V
